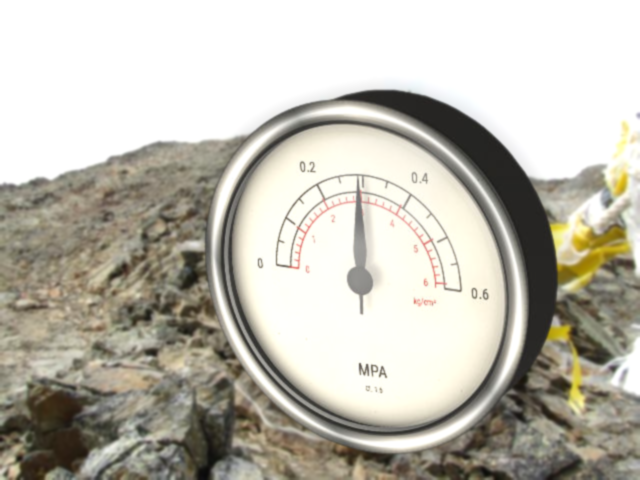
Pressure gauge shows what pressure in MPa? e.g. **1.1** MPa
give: **0.3** MPa
